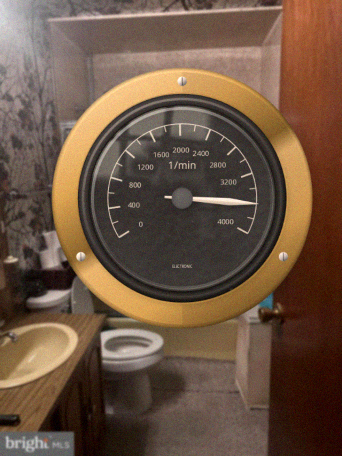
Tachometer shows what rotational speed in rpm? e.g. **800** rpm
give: **3600** rpm
